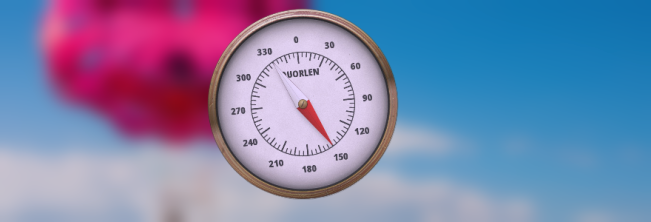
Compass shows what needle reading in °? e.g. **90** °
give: **150** °
